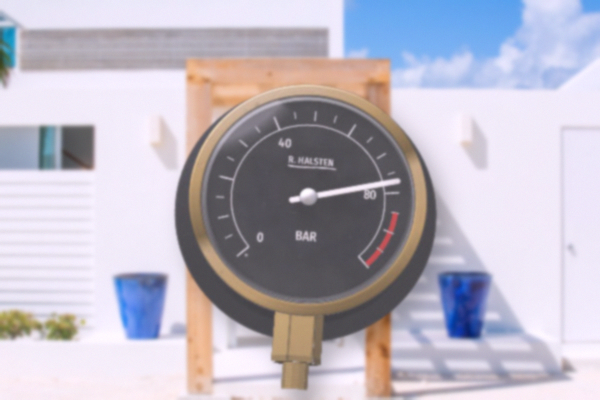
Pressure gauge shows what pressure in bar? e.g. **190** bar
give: **77.5** bar
